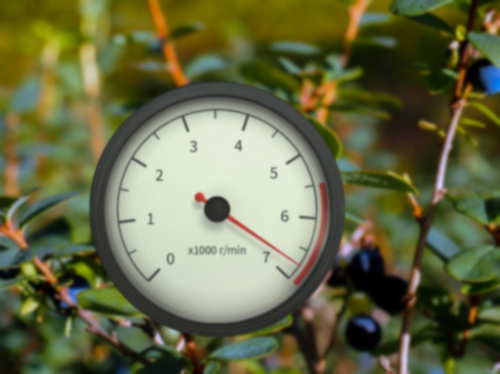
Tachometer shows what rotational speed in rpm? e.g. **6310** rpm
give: **6750** rpm
